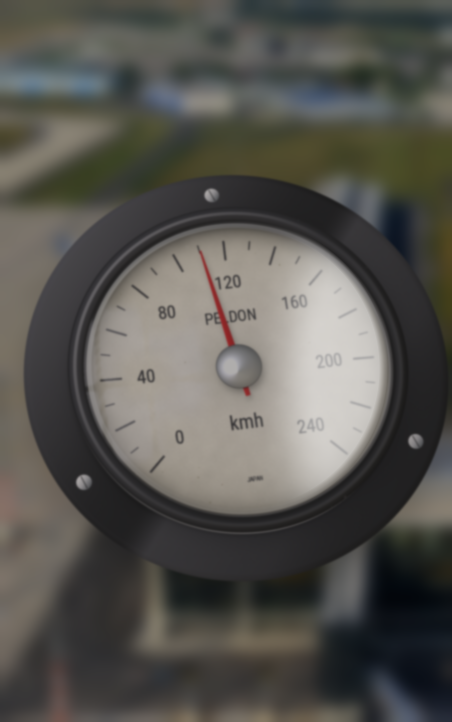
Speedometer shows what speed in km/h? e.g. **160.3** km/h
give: **110** km/h
